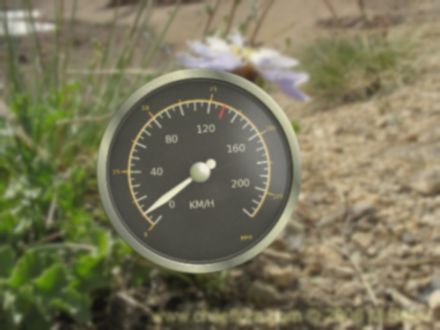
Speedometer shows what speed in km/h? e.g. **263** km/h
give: **10** km/h
